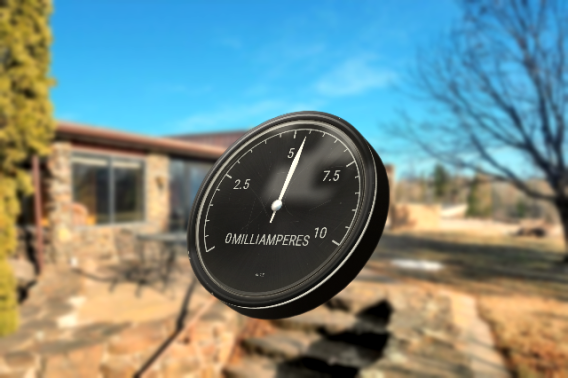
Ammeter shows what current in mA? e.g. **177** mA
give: **5.5** mA
